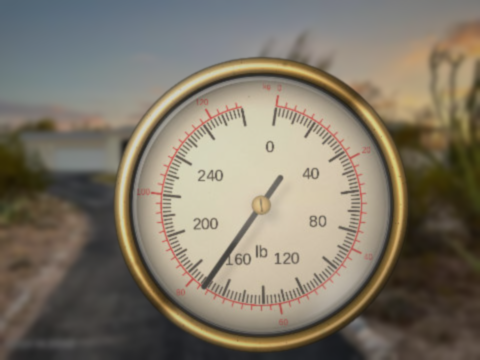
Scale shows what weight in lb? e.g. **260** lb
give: **170** lb
